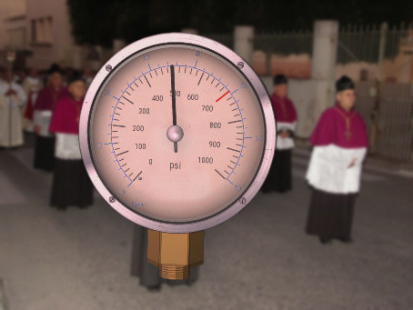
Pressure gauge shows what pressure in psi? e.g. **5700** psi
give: **500** psi
